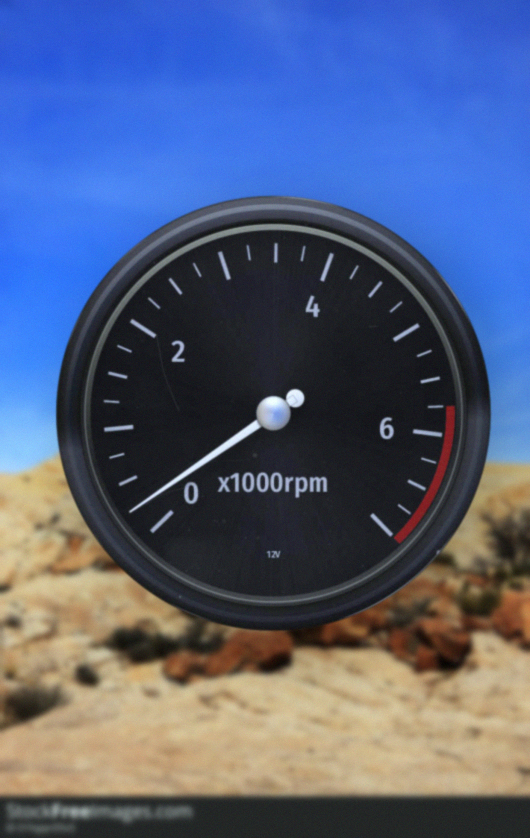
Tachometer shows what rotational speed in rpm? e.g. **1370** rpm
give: **250** rpm
